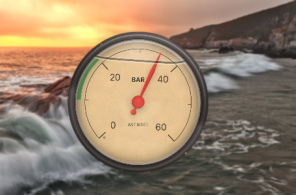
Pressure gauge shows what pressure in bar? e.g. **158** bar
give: **35** bar
